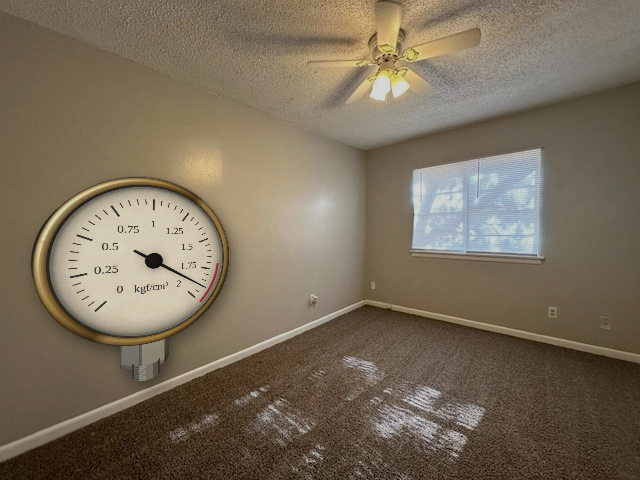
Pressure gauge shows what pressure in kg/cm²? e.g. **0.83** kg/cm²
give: **1.9** kg/cm²
